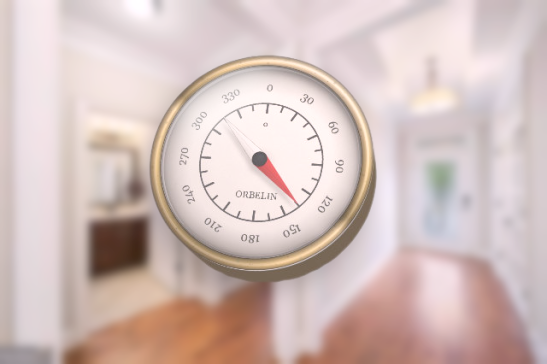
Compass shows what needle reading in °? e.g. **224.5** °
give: **135** °
